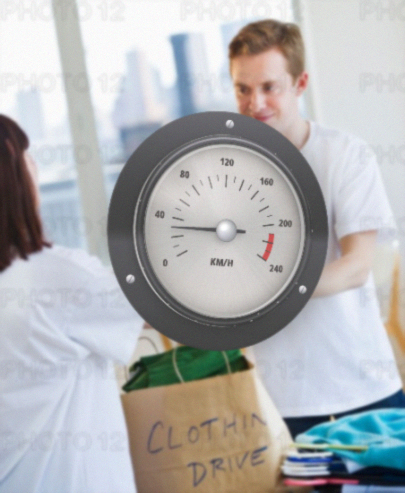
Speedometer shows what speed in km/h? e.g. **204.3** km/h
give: **30** km/h
